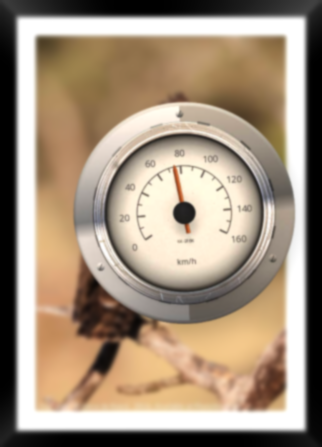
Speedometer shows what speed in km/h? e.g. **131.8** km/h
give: **75** km/h
